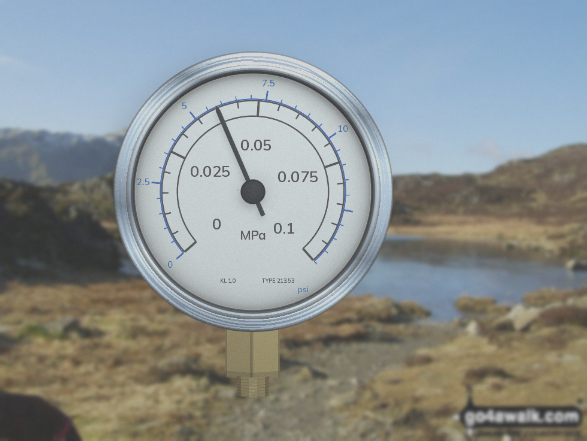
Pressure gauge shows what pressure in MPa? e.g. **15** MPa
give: **0.04** MPa
